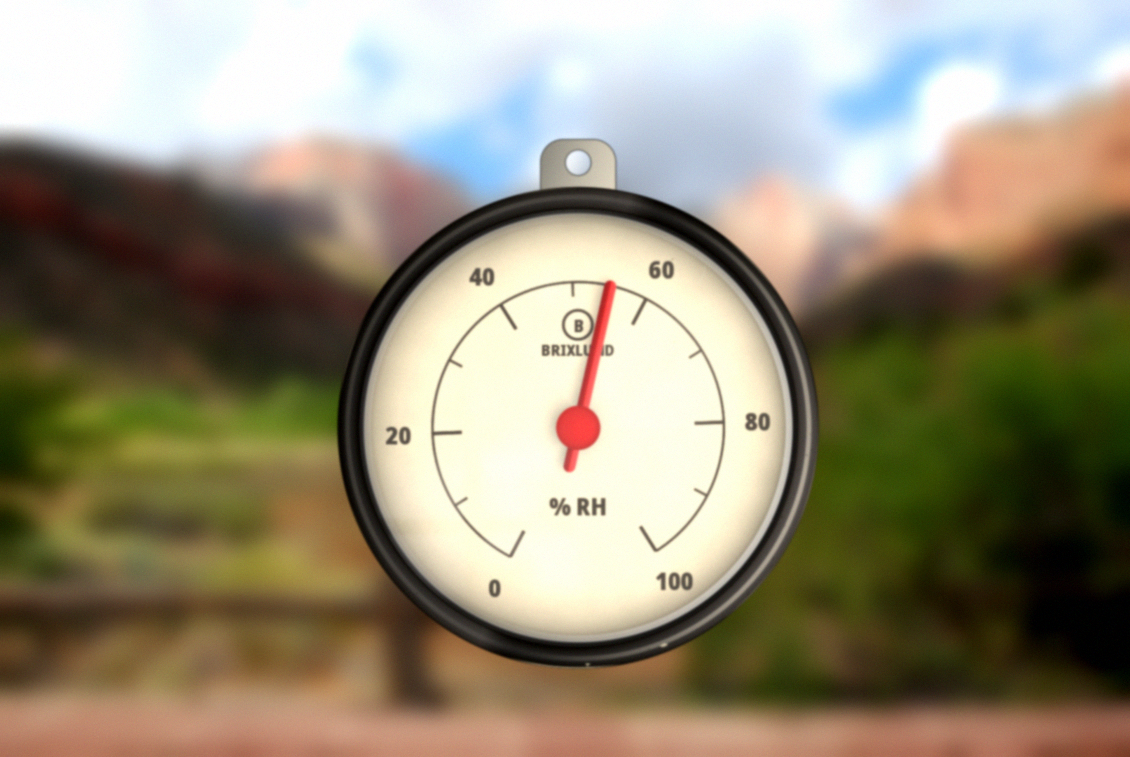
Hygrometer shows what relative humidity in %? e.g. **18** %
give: **55** %
